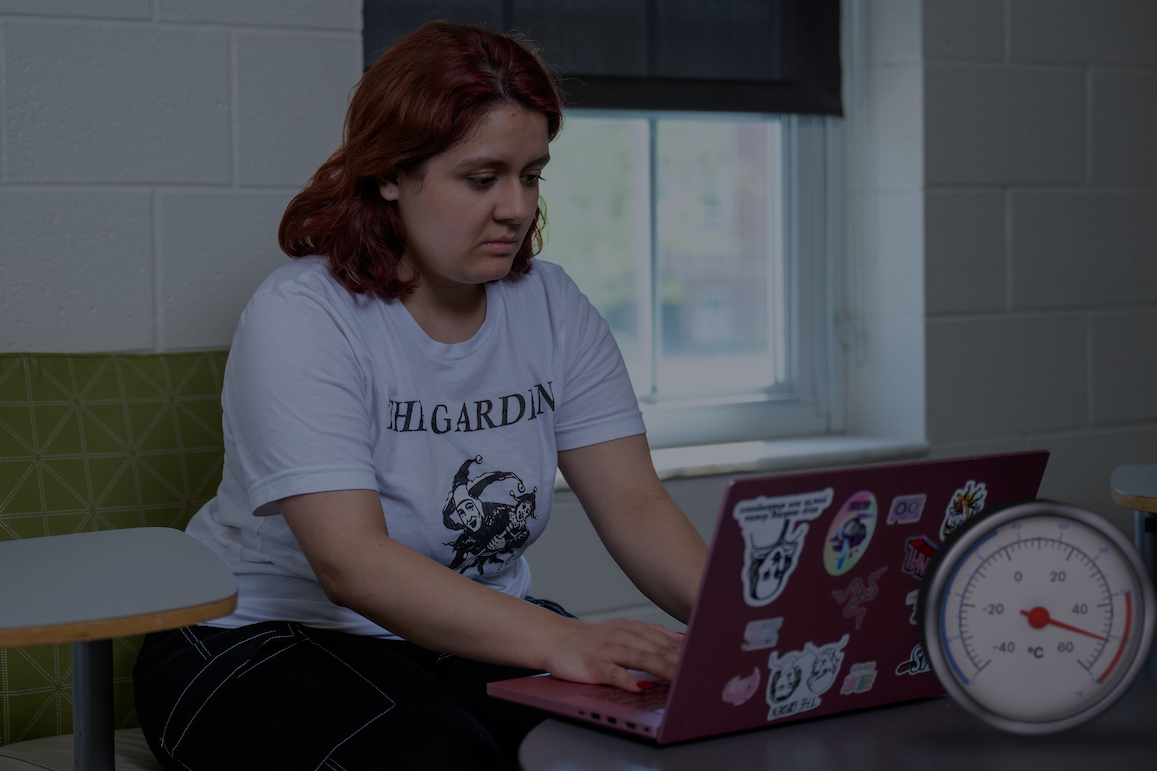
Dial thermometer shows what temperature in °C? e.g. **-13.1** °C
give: **50** °C
